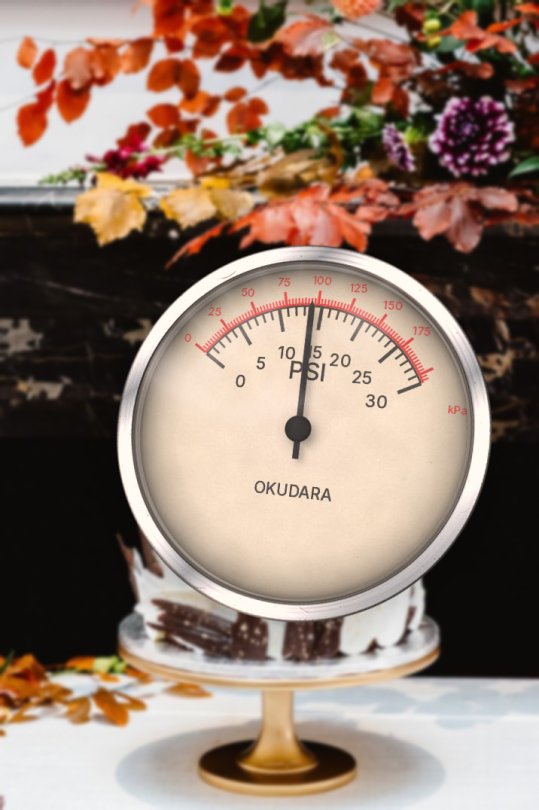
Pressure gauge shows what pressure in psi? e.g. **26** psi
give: **14** psi
